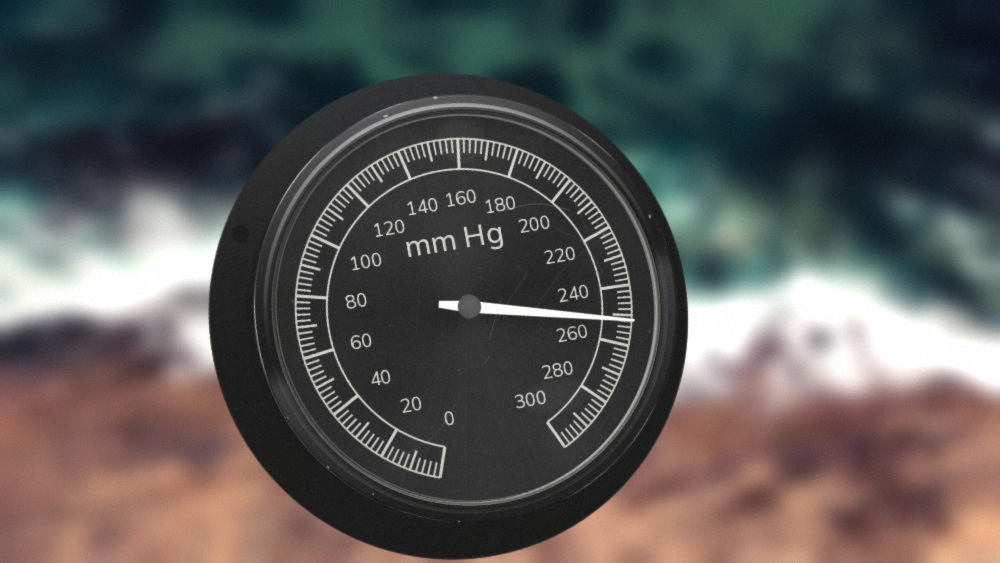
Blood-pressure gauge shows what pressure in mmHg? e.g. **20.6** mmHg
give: **252** mmHg
